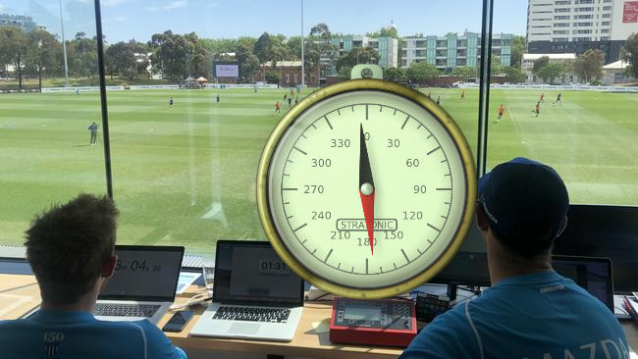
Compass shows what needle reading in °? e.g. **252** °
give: **175** °
